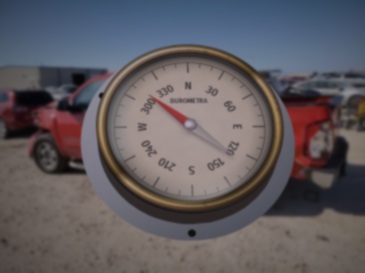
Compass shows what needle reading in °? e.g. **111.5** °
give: **310** °
